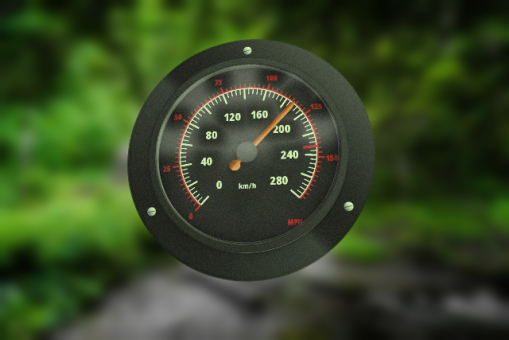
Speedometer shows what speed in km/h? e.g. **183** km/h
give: **188** km/h
